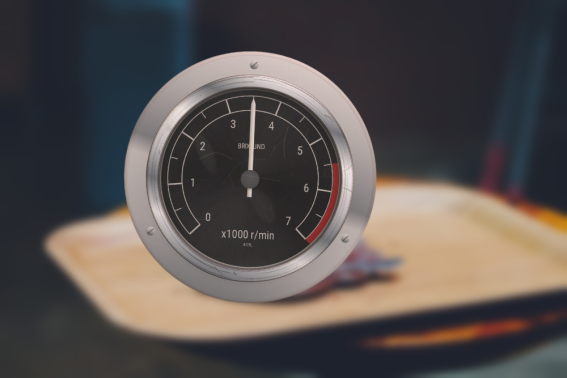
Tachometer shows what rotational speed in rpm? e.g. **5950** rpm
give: **3500** rpm
